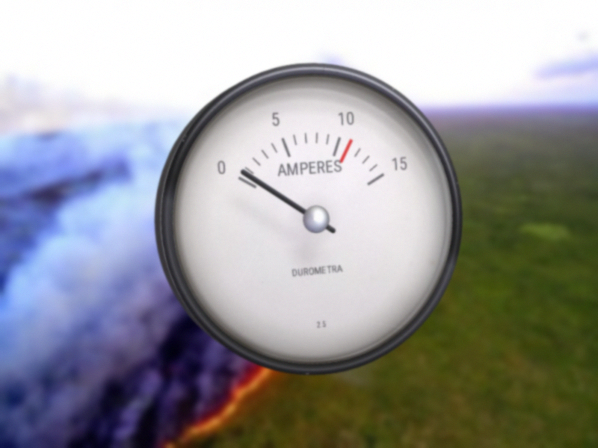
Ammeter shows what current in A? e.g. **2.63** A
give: **0.5** A
